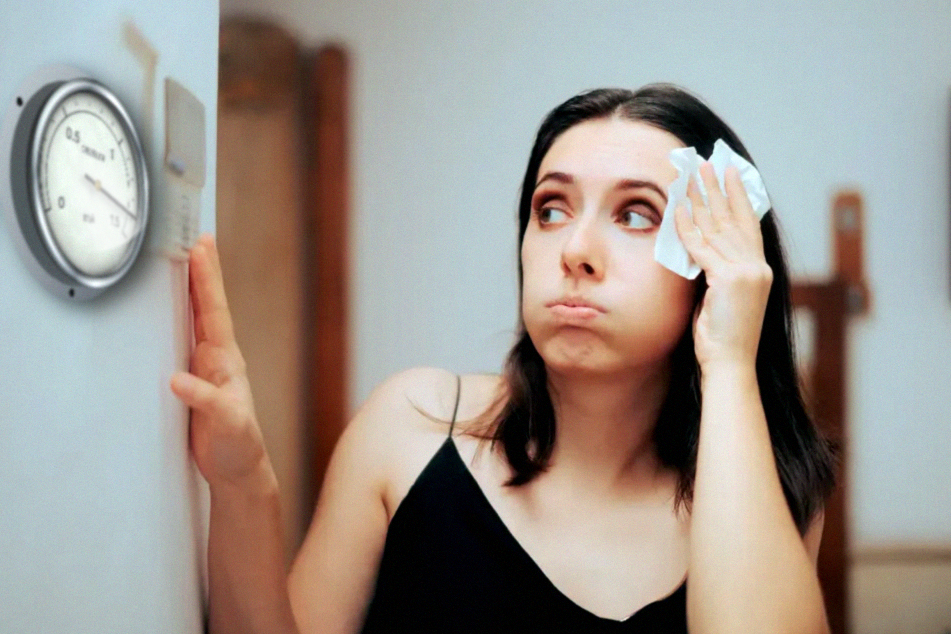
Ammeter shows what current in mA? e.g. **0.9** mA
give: **1.4** mA
